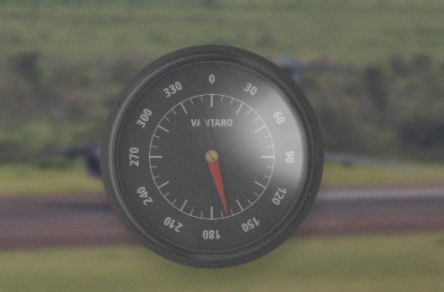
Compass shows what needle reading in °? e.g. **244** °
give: **165** °
